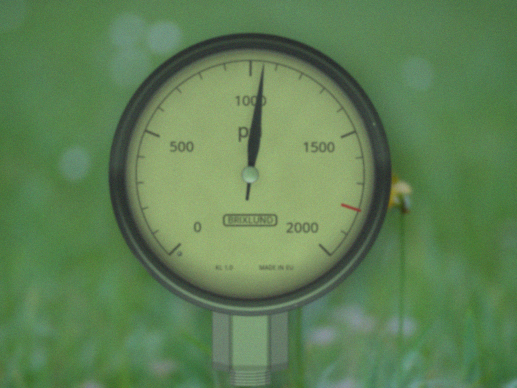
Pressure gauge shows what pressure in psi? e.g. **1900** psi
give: **1050** psi
